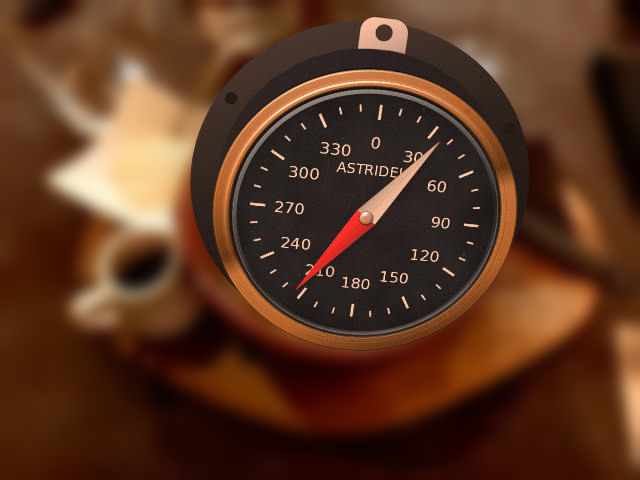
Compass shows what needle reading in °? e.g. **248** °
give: **215** °
